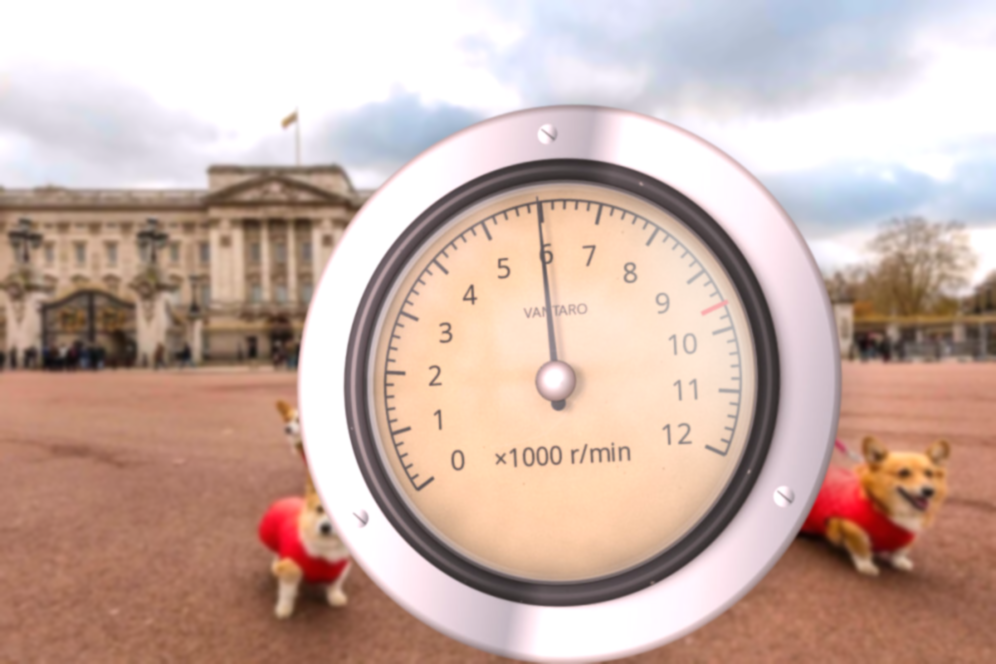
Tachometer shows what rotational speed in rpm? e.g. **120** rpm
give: **6000** rpm
